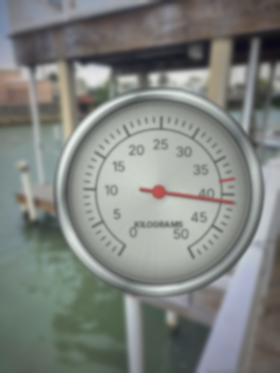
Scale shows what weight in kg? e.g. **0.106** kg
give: **41** kg
